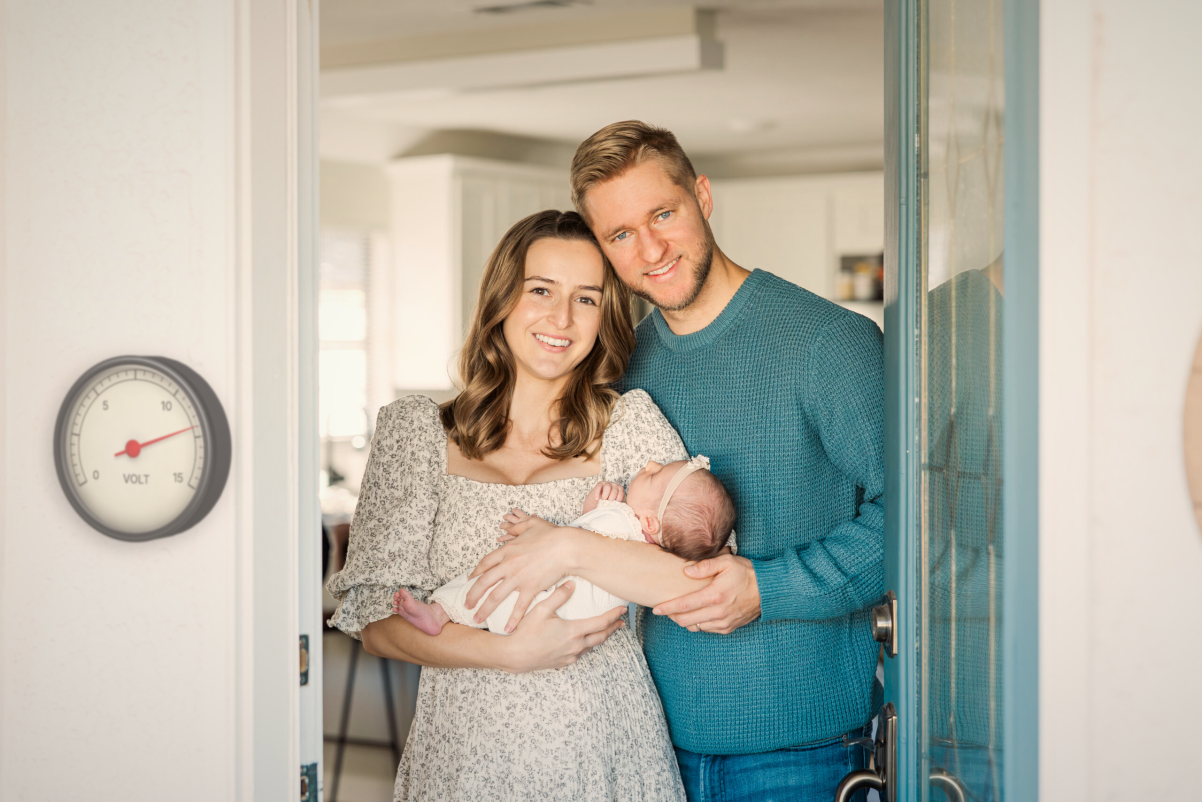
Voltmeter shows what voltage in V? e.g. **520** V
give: **12** V
